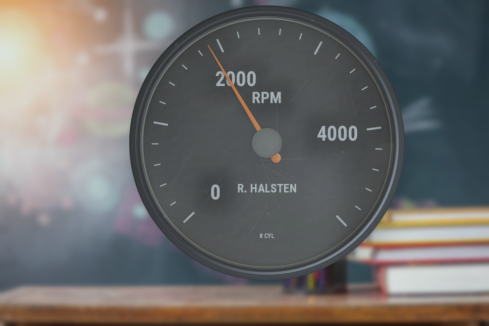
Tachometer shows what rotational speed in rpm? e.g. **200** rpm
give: **1900** rpm
